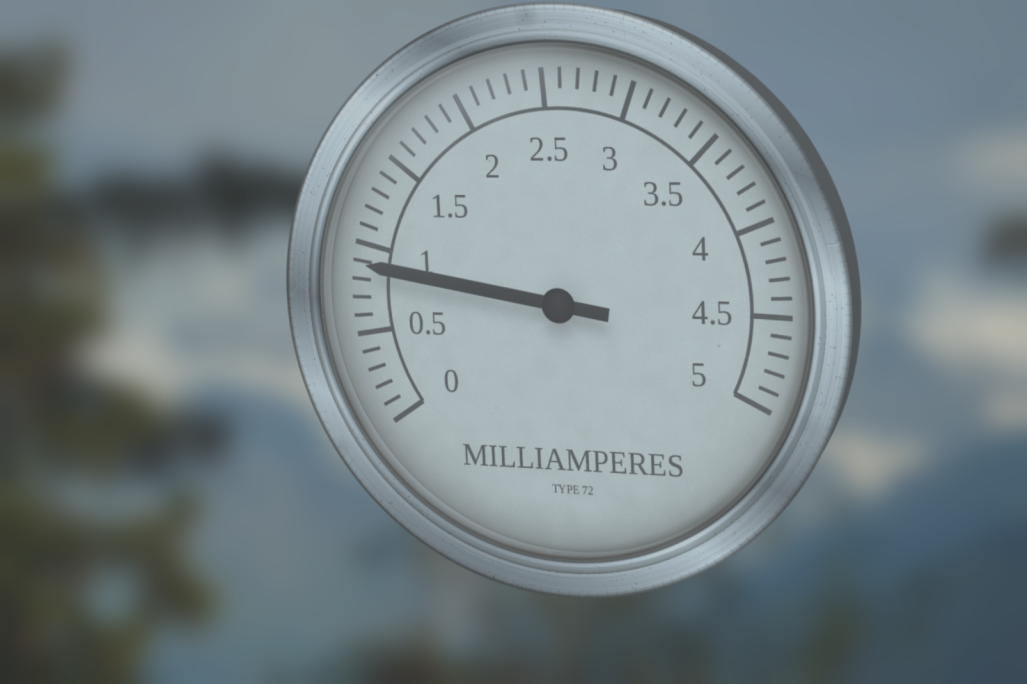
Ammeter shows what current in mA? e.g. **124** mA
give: **0.9** mA
